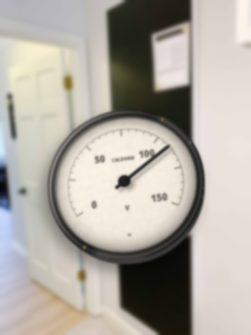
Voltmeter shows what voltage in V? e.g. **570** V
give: **110** V
